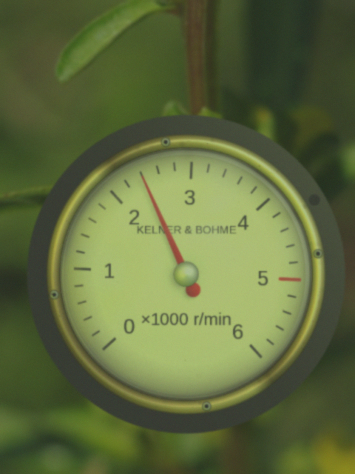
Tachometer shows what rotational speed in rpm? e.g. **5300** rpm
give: **2400** rpm
